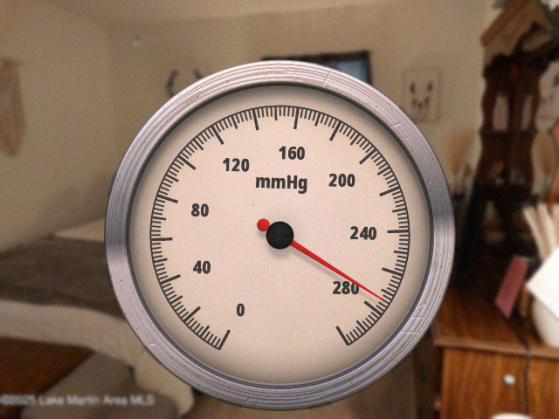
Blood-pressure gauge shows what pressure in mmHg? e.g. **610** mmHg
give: **274** mmHg
